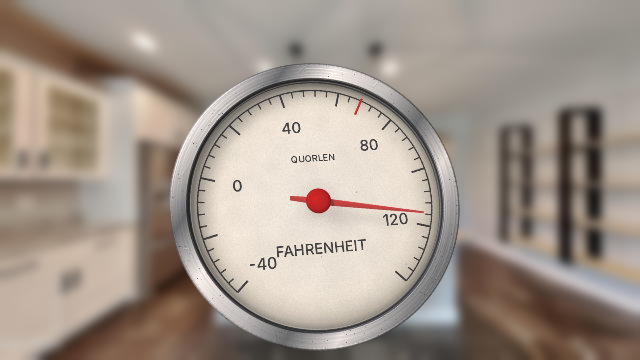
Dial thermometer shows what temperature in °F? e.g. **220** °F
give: **116** °F
